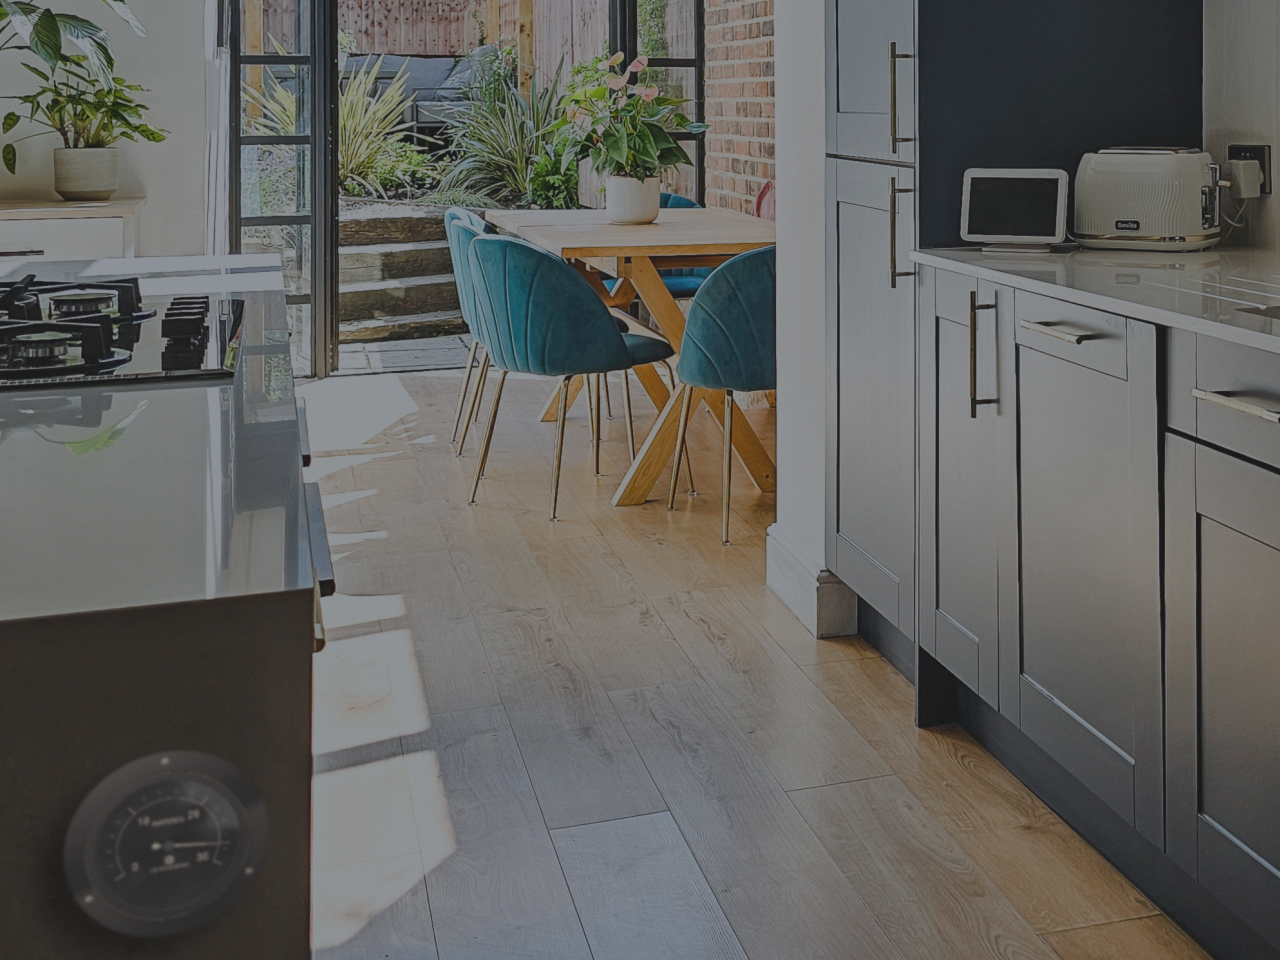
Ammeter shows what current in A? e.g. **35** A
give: **27** A
